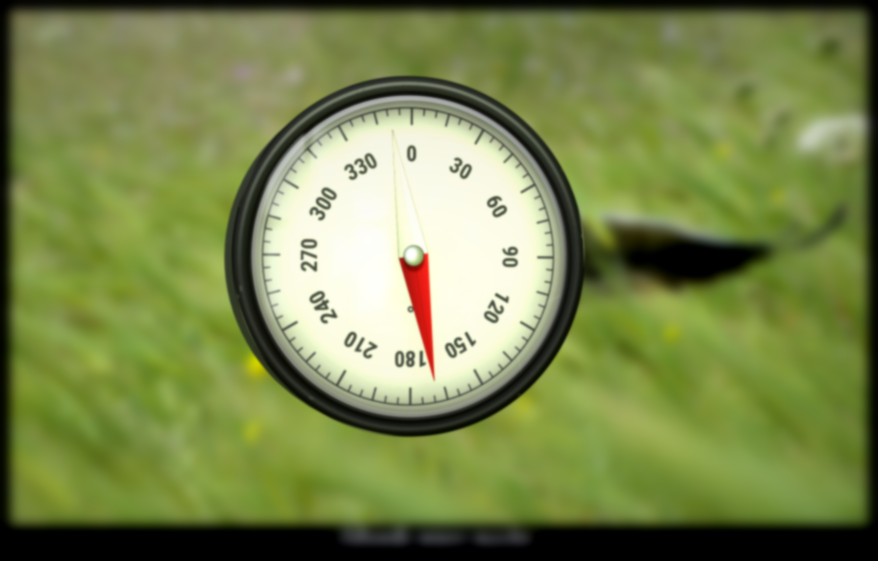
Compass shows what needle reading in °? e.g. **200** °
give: **170** °
